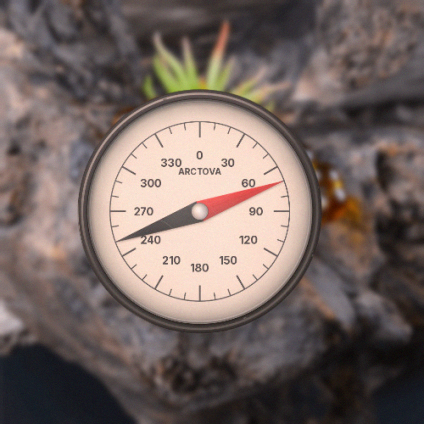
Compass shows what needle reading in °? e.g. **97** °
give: **70** °
